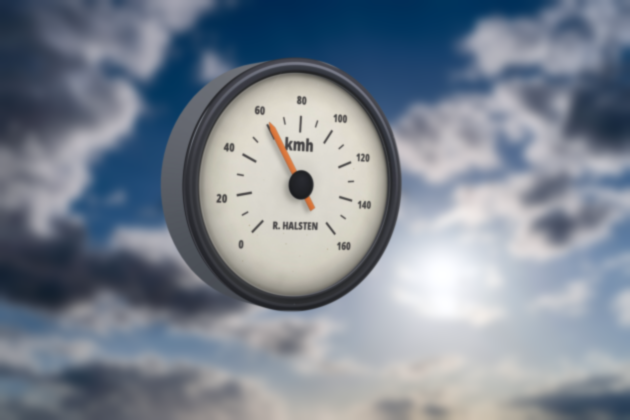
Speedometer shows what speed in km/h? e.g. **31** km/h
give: **60** km/h
